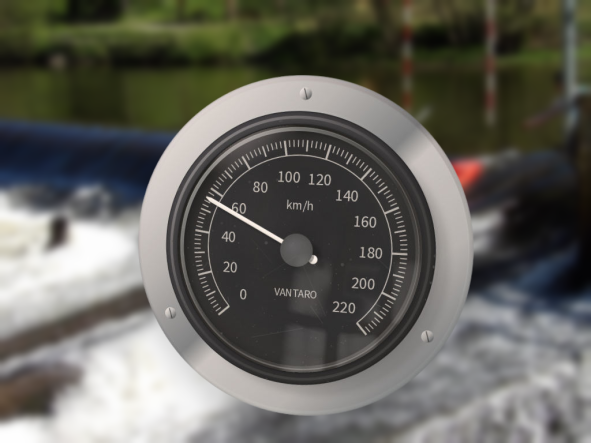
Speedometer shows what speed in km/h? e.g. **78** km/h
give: **56** km/h
